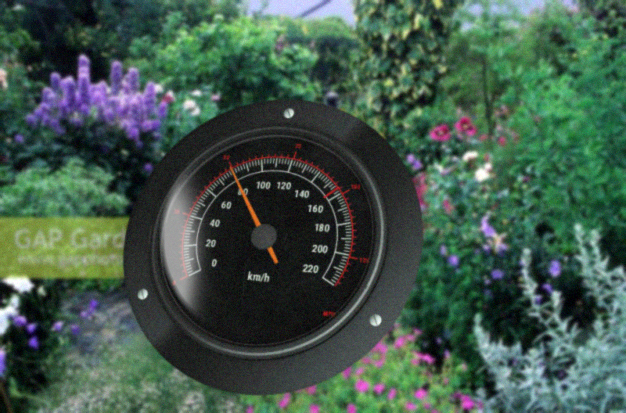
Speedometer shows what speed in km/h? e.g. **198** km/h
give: **80** km/h
